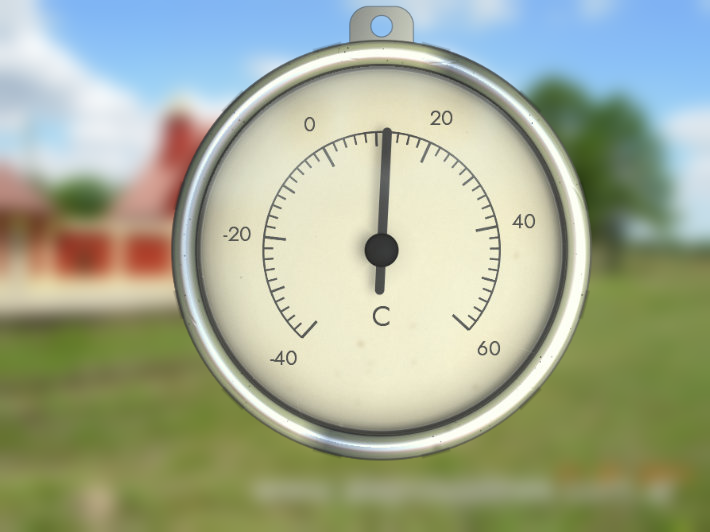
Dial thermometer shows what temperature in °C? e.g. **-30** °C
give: **12** °C
